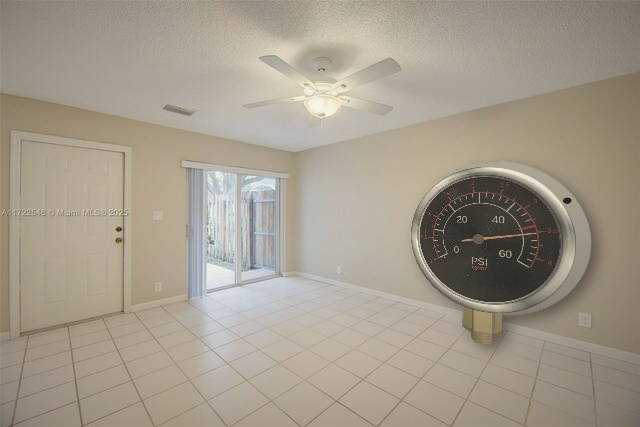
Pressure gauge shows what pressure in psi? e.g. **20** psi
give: **50** psi
